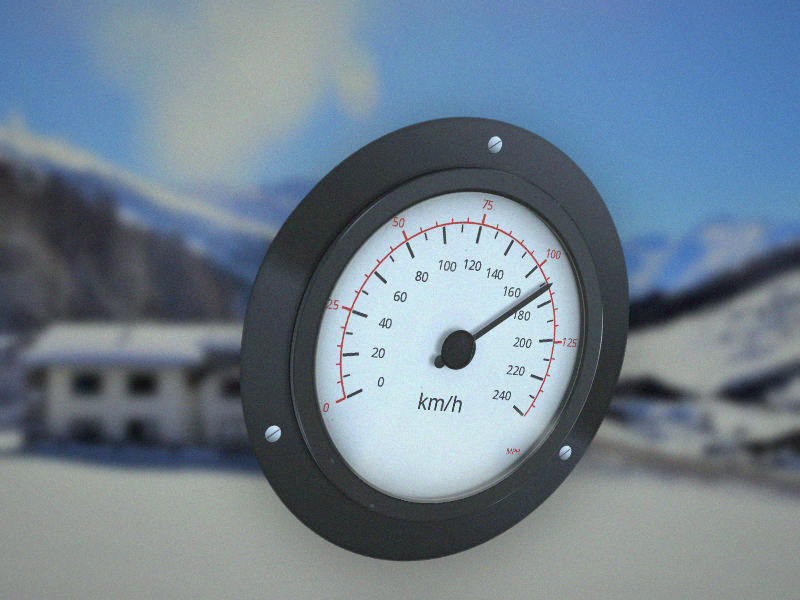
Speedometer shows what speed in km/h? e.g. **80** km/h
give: **170** km/h
